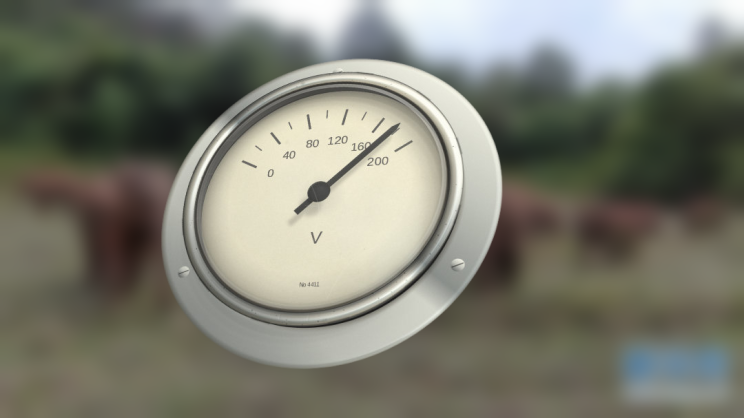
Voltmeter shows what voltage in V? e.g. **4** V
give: **180** V
